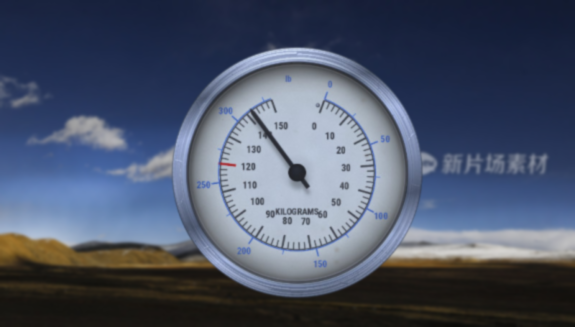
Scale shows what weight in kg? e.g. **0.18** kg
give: **142** kg
